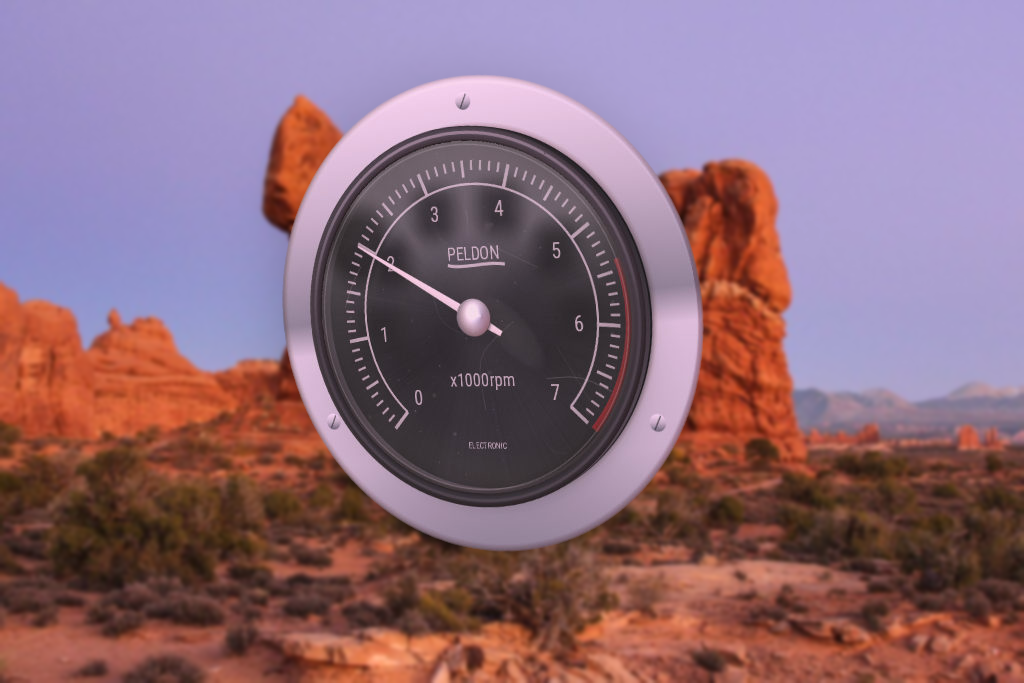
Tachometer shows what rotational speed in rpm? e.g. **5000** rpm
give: **2000** rpm
